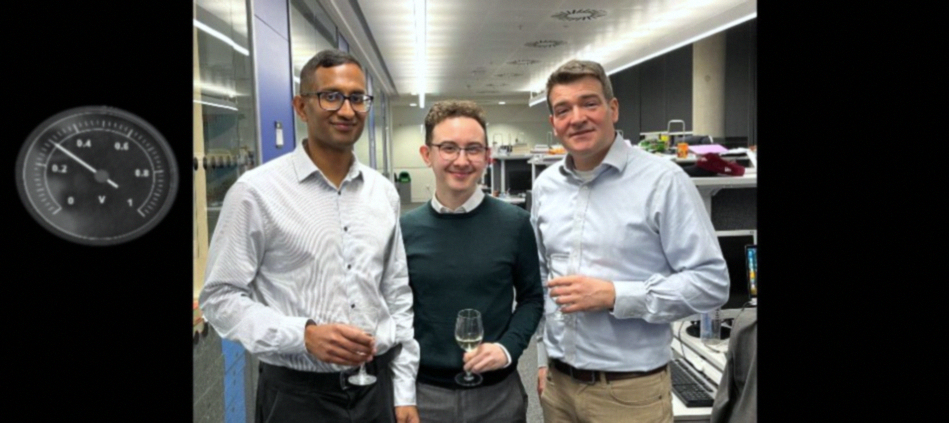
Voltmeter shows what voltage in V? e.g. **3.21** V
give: **0.3** V
